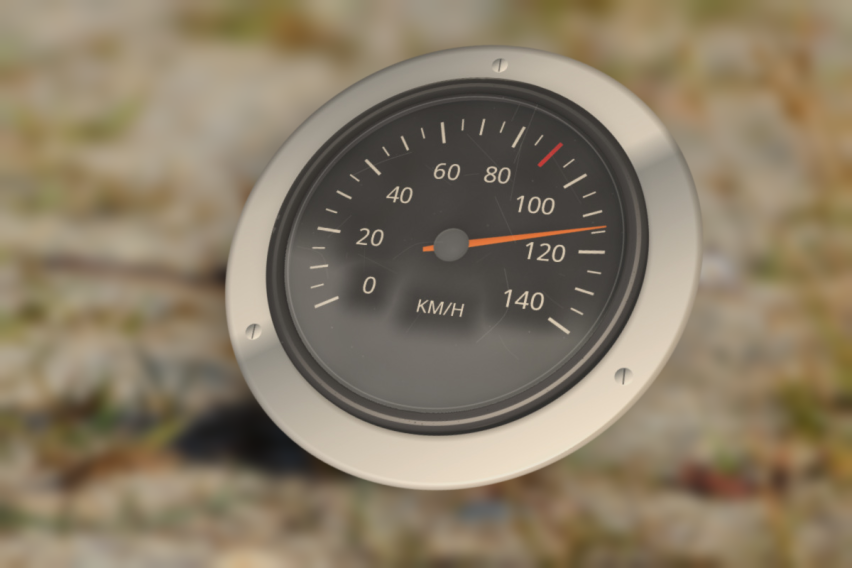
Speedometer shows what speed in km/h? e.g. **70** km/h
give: **115** km/h
